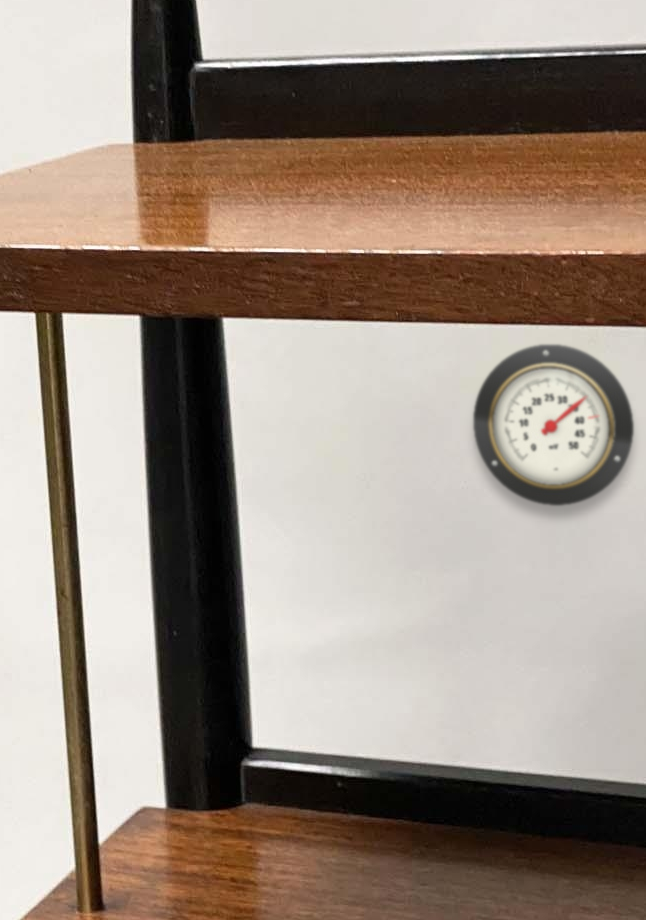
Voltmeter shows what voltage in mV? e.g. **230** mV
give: **35** mV
